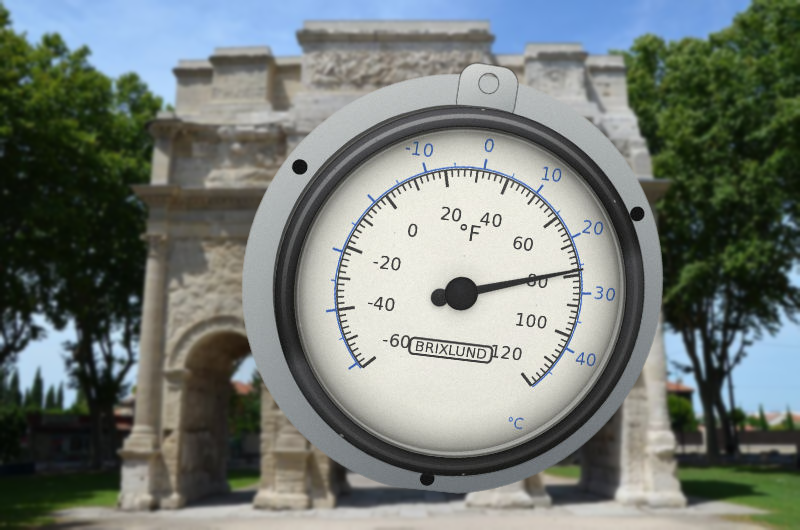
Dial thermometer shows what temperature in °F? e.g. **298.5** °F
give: **78** °F
